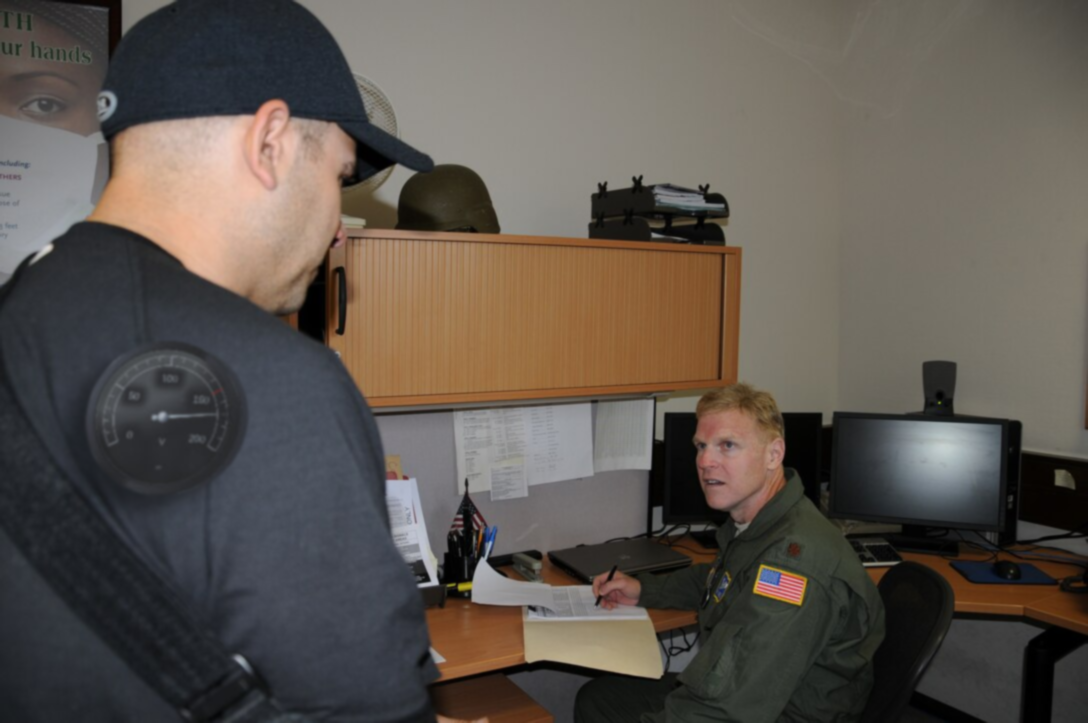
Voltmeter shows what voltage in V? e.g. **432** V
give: **170** V
